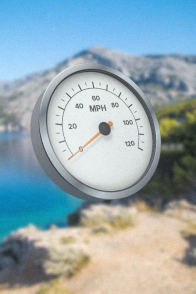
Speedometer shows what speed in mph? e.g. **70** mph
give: **0** mph
